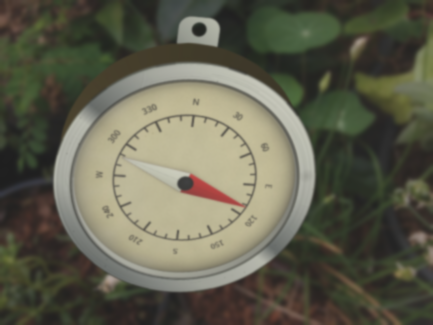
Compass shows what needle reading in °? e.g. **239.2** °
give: **110** °
